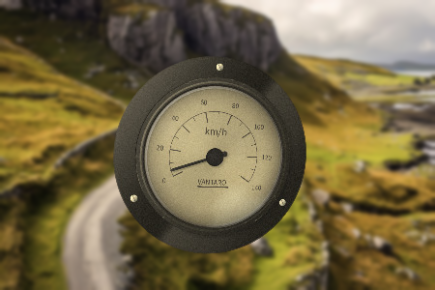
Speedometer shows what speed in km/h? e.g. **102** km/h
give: **5** km/h
